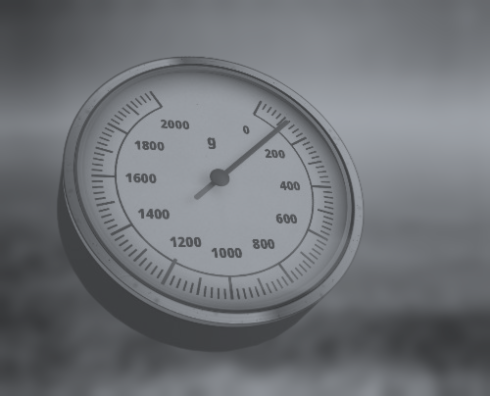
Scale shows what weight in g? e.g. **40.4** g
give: **120** g
